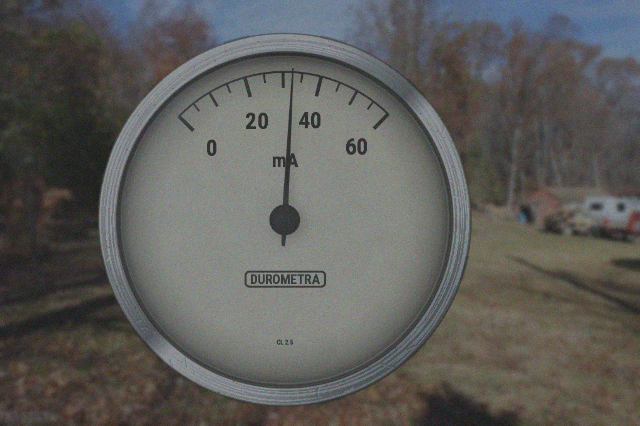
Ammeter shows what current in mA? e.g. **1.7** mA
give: **32.5** mA
